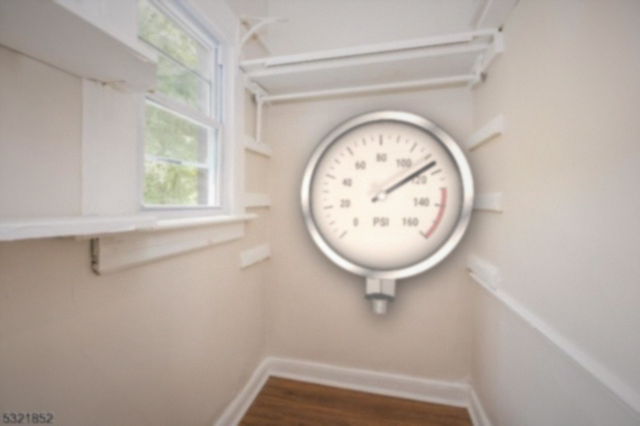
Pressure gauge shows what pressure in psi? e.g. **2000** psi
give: **115** psi
